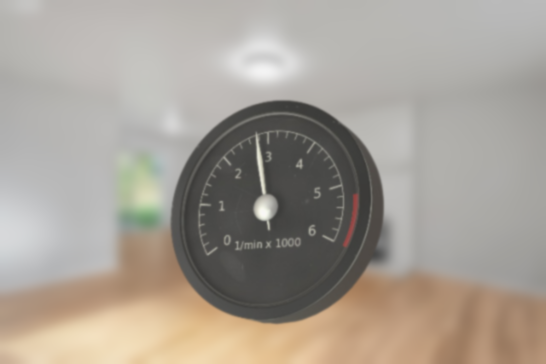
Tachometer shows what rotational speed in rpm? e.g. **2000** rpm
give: **2800** rpm
